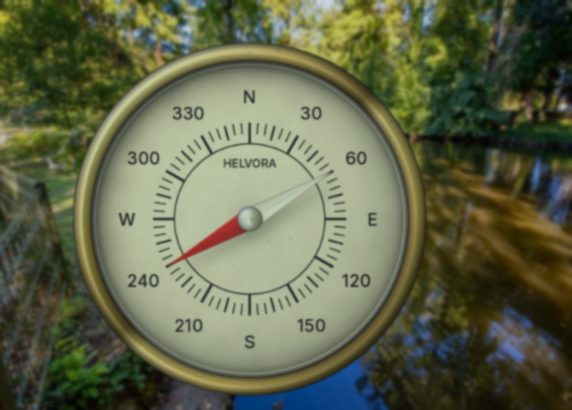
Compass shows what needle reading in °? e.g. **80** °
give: **240** °
